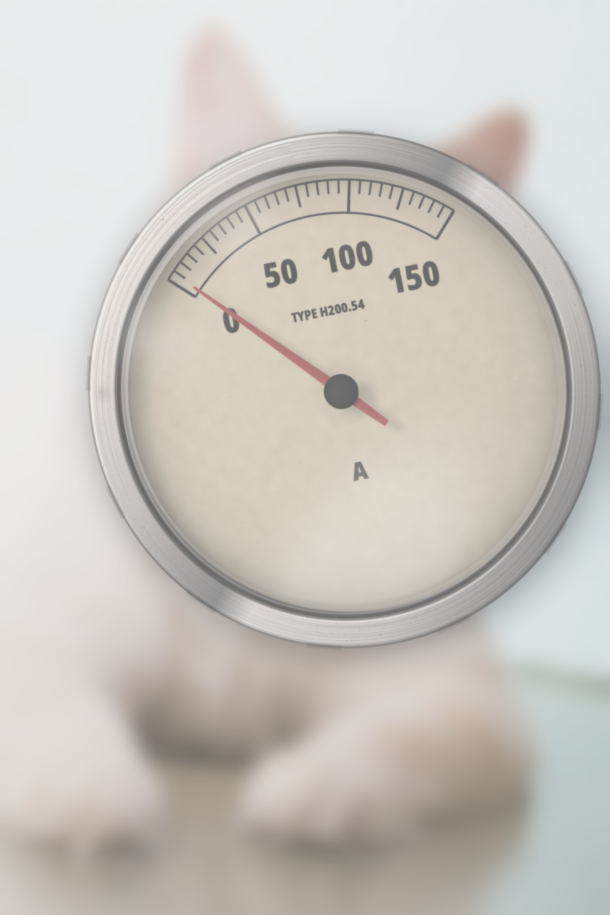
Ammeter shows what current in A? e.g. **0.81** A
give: **5** A
